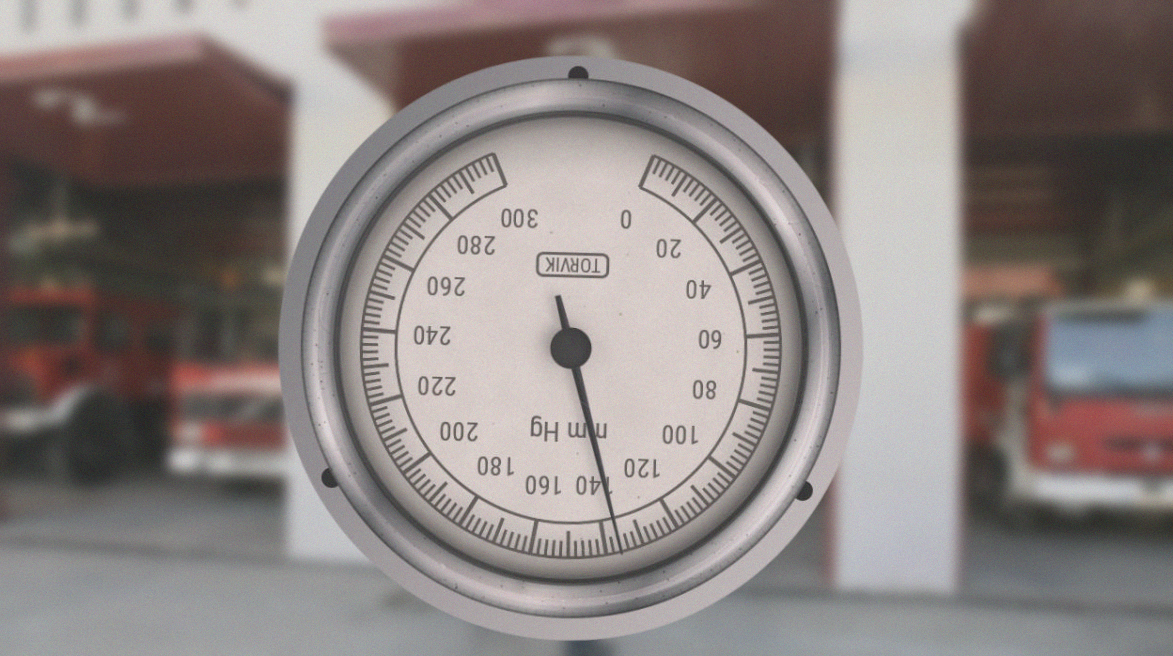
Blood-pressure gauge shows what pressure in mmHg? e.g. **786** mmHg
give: **136** mmHg
